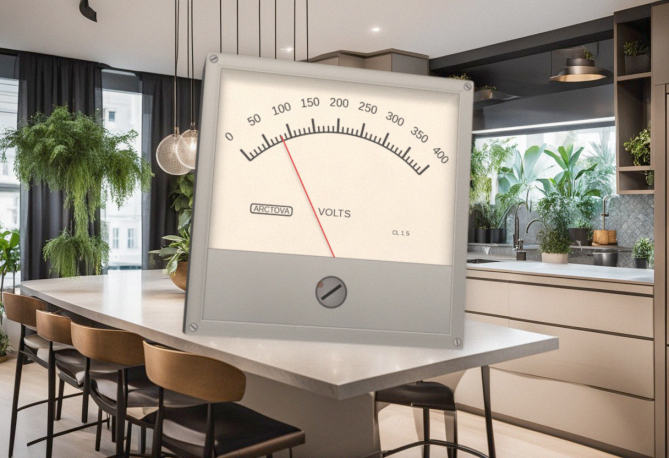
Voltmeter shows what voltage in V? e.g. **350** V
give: **80** V
